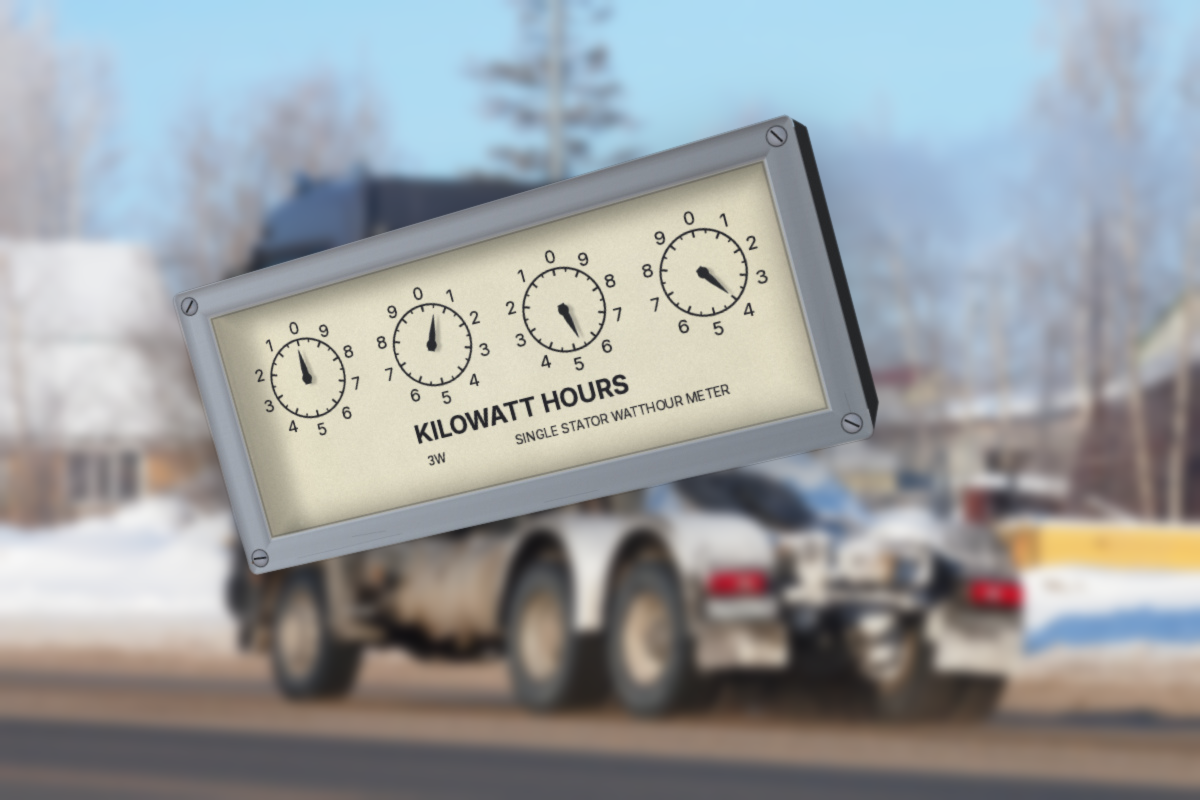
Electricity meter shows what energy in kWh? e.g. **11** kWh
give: **54** kWh
